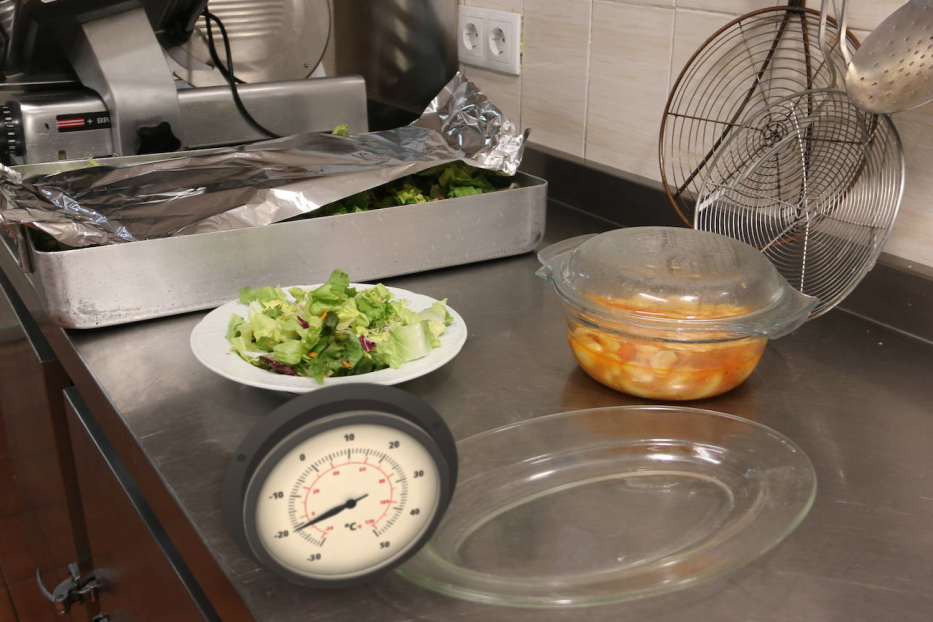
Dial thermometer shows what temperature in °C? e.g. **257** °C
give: **-20** °C
